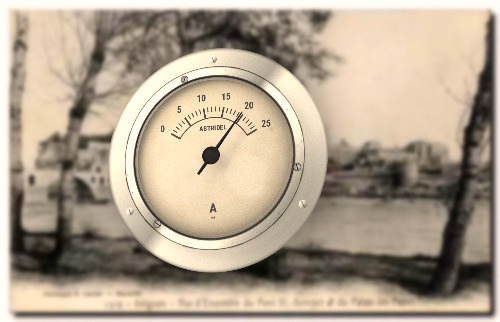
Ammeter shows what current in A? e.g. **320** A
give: **20** A
